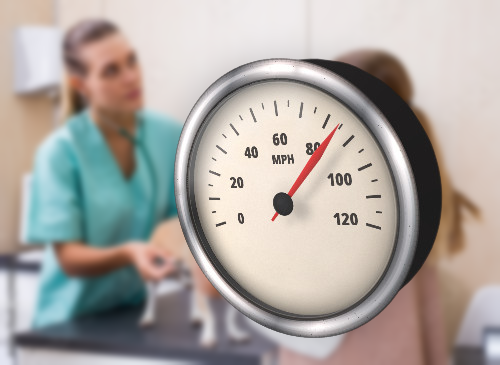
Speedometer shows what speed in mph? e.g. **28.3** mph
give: **85** mph
